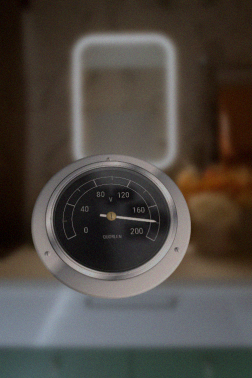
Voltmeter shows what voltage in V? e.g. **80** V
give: **180** V
